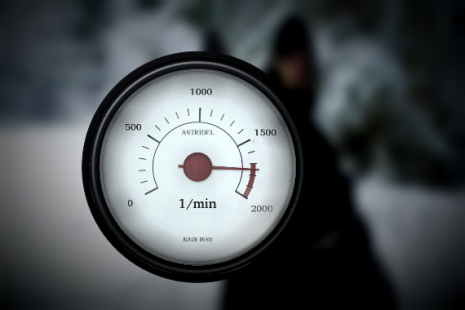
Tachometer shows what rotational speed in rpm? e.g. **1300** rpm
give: **1750** rpm
